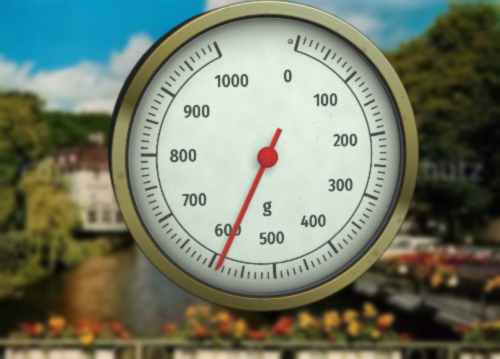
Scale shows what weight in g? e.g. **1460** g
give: **590** g
